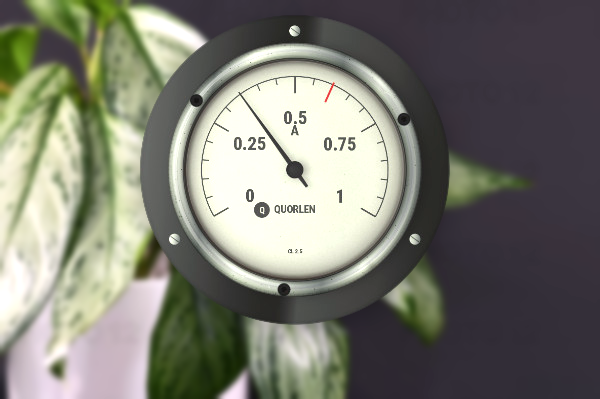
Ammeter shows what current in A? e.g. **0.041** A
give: **0.35** A
